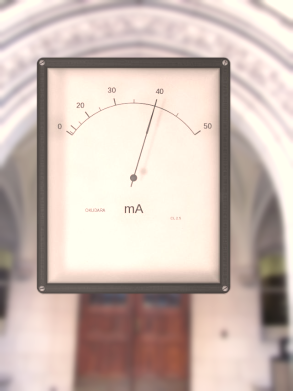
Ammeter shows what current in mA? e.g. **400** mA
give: **40** mA
